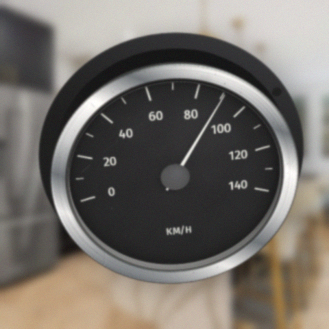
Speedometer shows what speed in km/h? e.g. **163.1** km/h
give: **90** km/h
